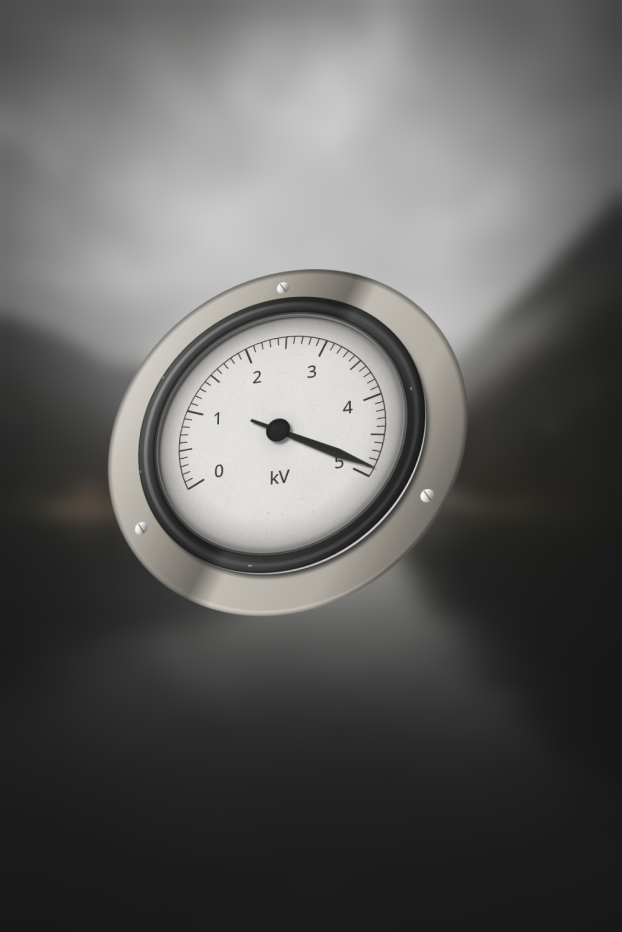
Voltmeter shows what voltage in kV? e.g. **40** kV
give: **4.9** kV
